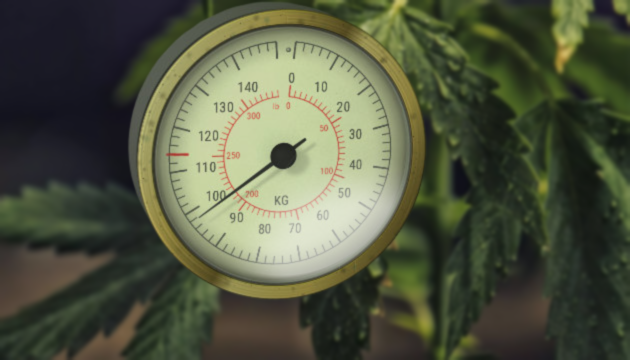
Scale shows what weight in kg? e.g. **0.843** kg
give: **98** kg
